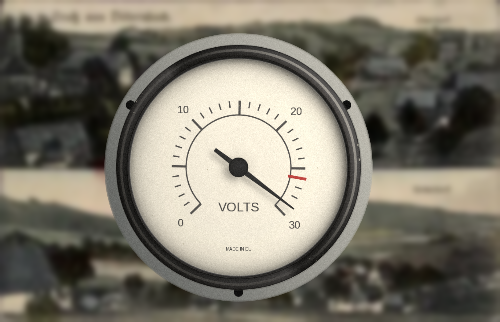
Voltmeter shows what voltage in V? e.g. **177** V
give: **29** V
